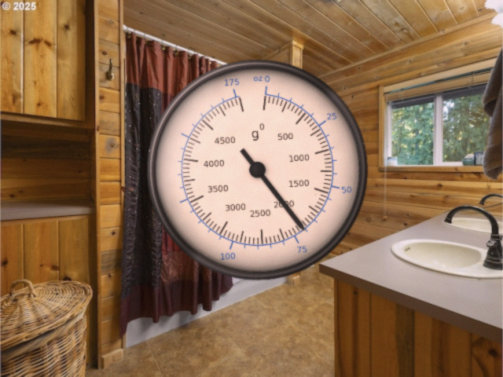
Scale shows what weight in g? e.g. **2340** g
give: **2000** g
